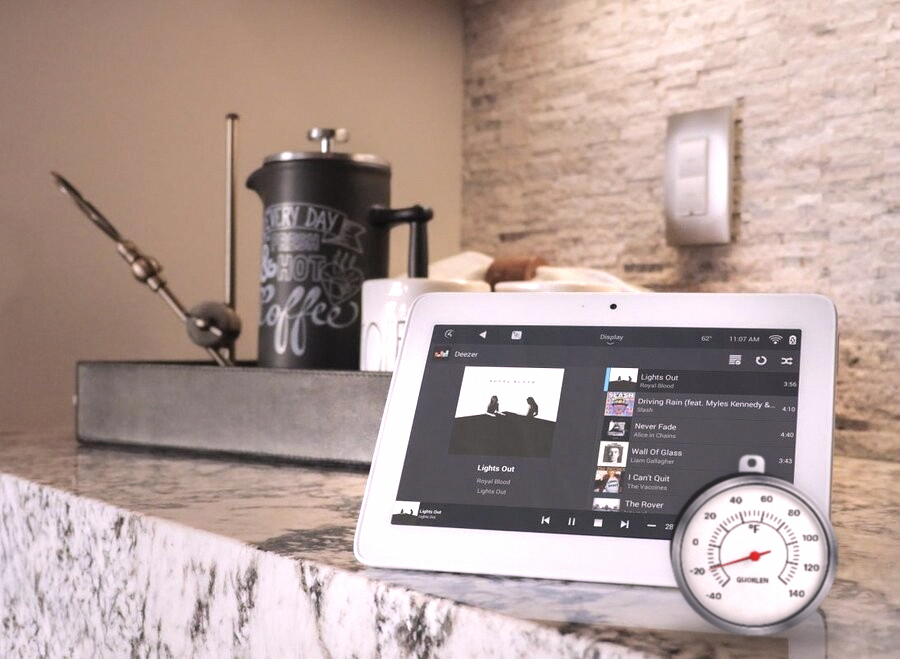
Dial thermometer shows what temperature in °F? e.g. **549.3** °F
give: **-20** °F
